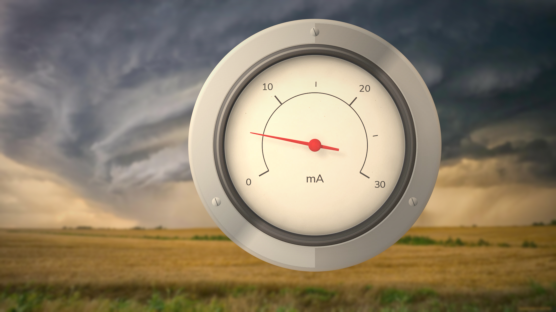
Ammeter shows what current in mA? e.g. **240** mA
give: **5** mA
